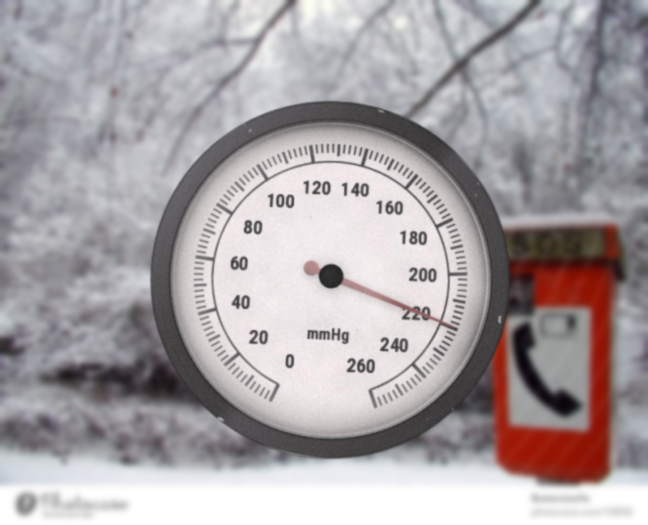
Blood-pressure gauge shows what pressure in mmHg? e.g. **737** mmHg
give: **220** mmHg
